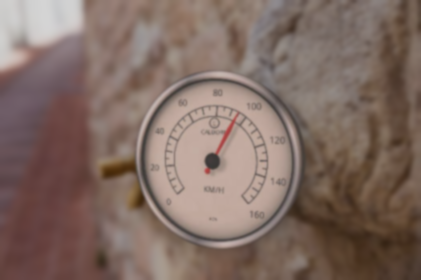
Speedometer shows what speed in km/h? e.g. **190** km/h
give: **95** km/h
